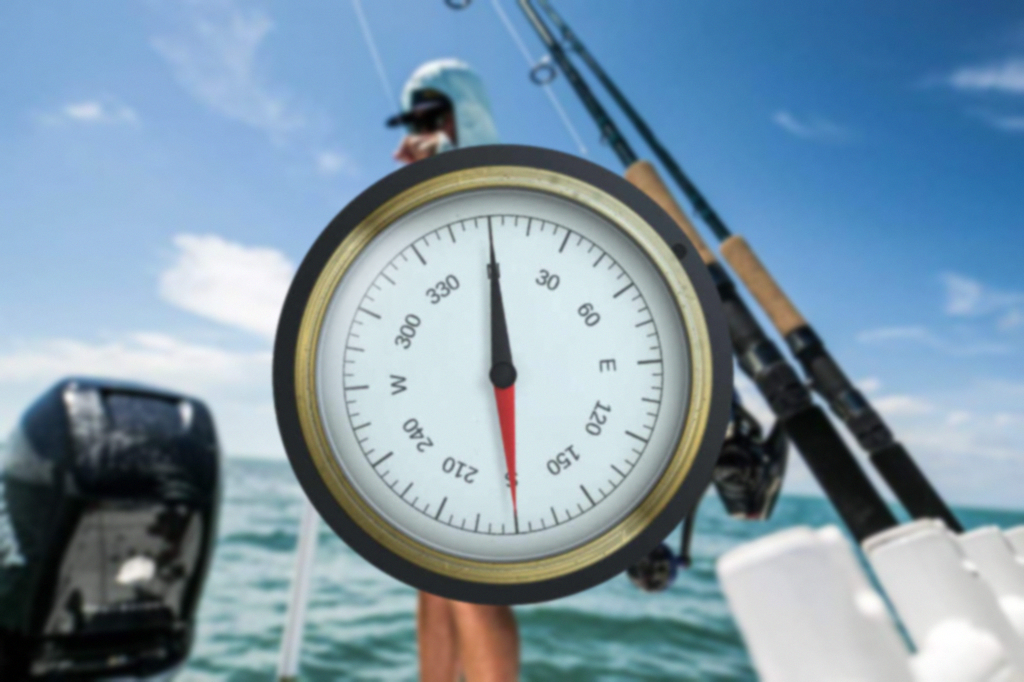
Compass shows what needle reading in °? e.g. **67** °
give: **180** °
